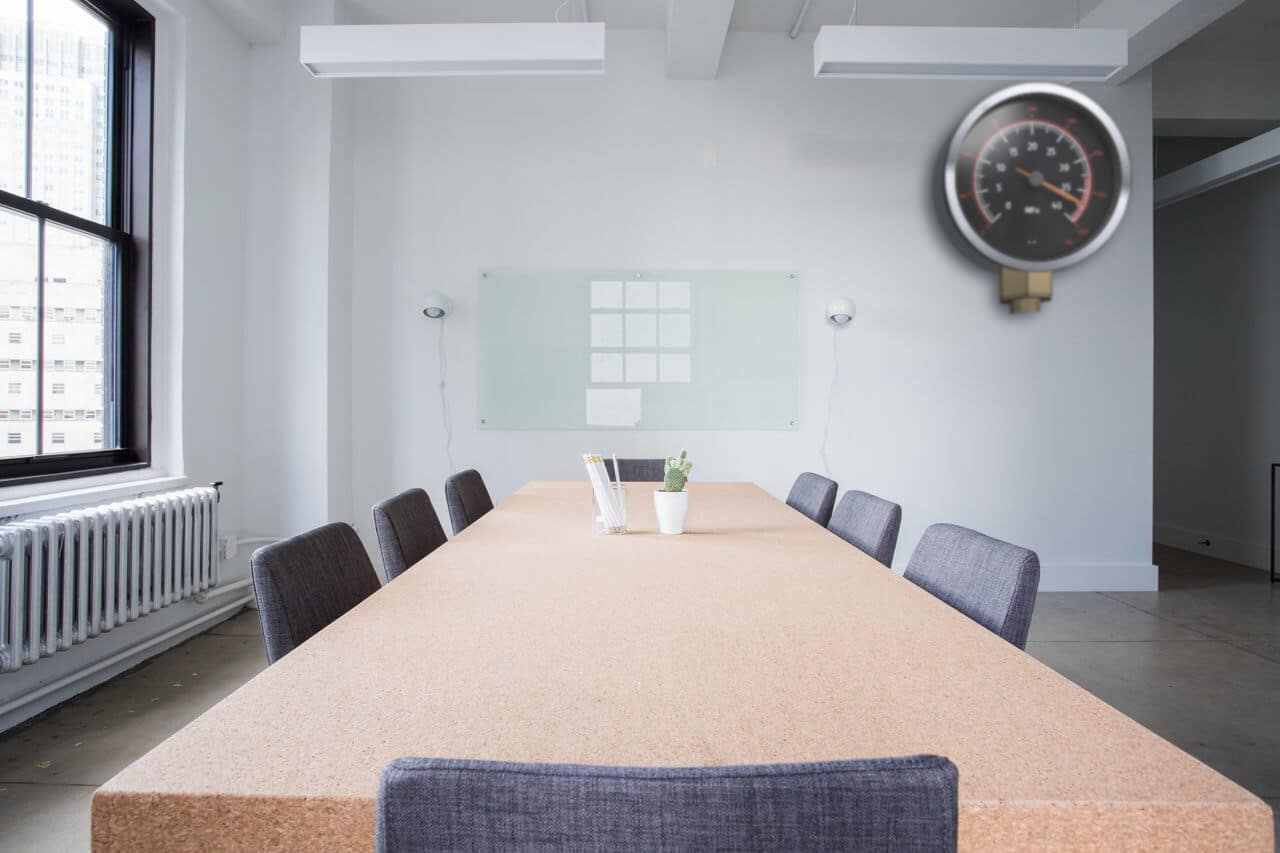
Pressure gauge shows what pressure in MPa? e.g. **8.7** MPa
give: **37.5** MPa
